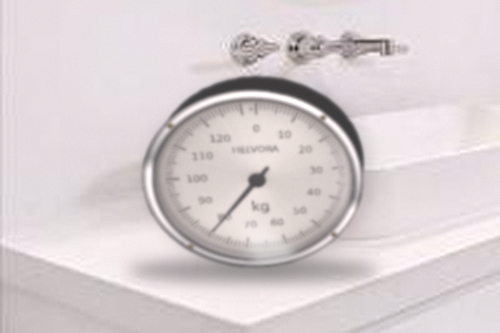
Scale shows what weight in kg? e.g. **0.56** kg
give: **80** kg
